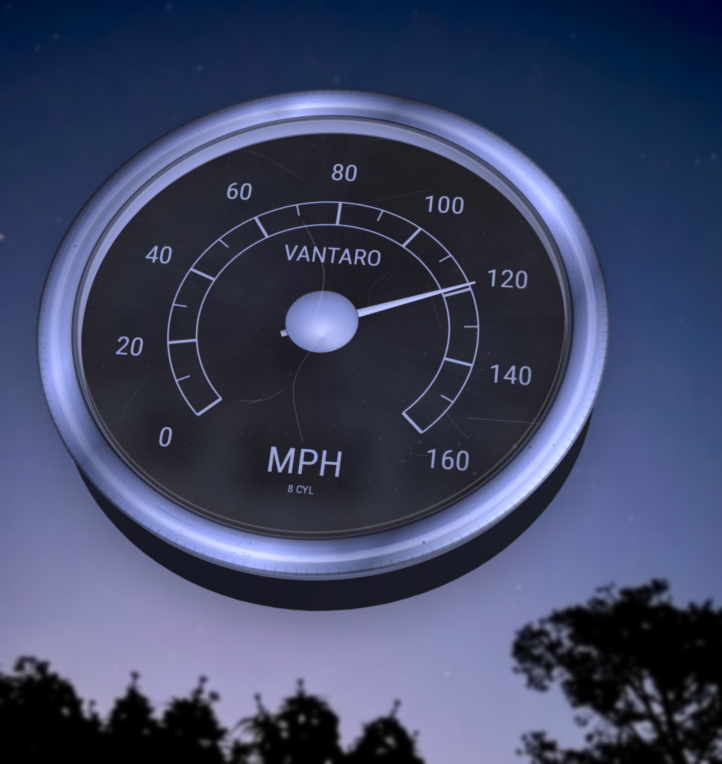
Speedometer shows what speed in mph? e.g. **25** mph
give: **120** mph
